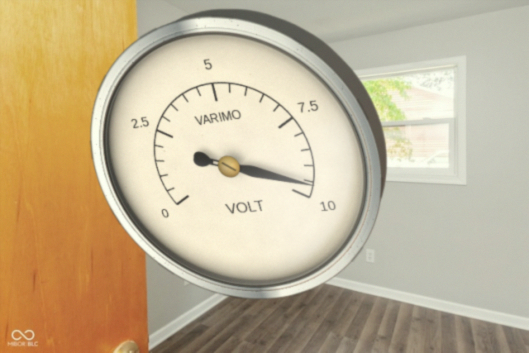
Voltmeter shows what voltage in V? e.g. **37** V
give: **9.5** V
